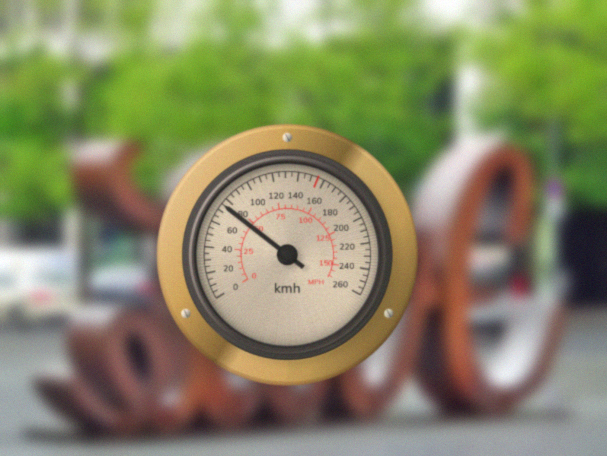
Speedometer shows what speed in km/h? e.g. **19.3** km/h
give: **75** km/h
